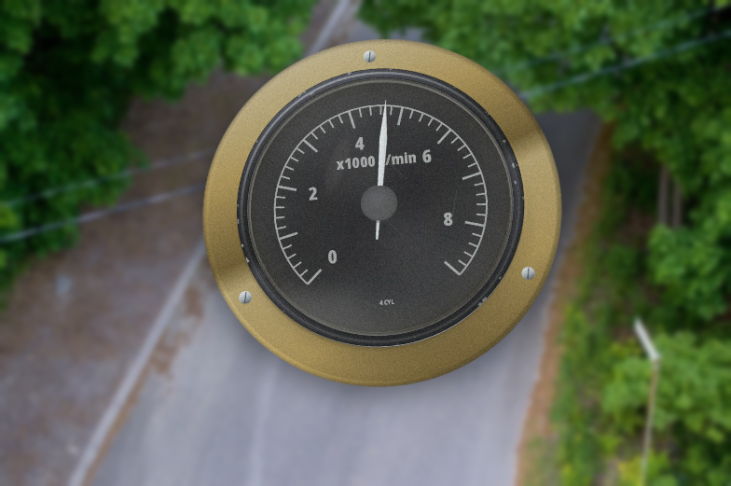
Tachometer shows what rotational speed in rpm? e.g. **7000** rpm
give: **4700** rpm
